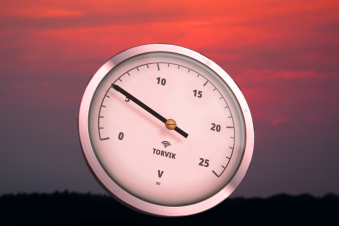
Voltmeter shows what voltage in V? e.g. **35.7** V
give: **5** V
